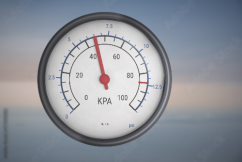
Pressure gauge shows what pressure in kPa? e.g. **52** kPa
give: **45** kPa
